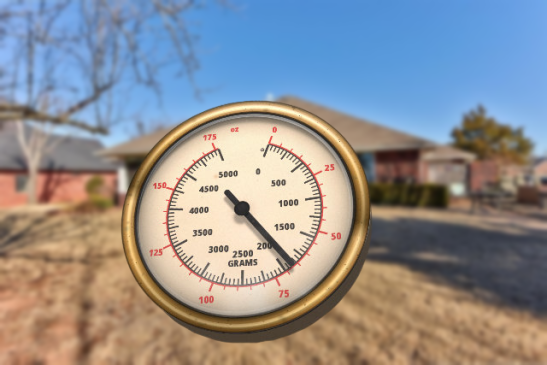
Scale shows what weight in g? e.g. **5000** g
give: **1900** g
